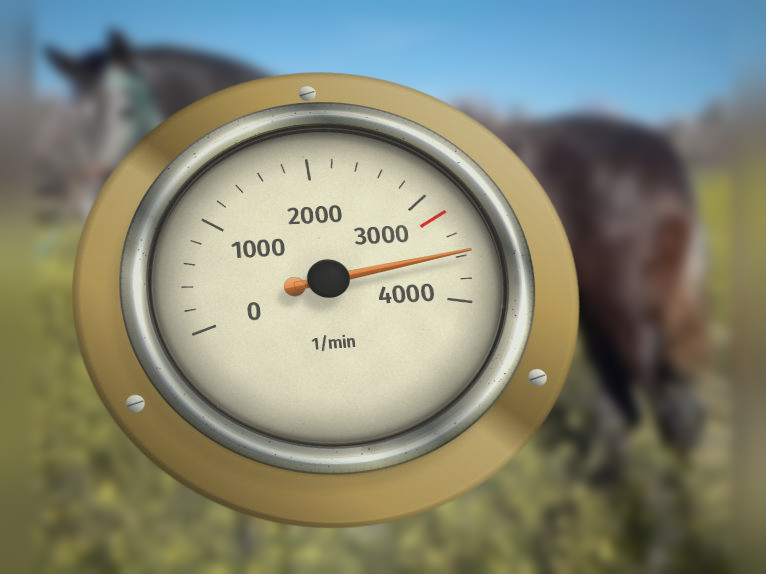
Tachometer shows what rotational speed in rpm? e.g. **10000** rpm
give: **3600** rpm
